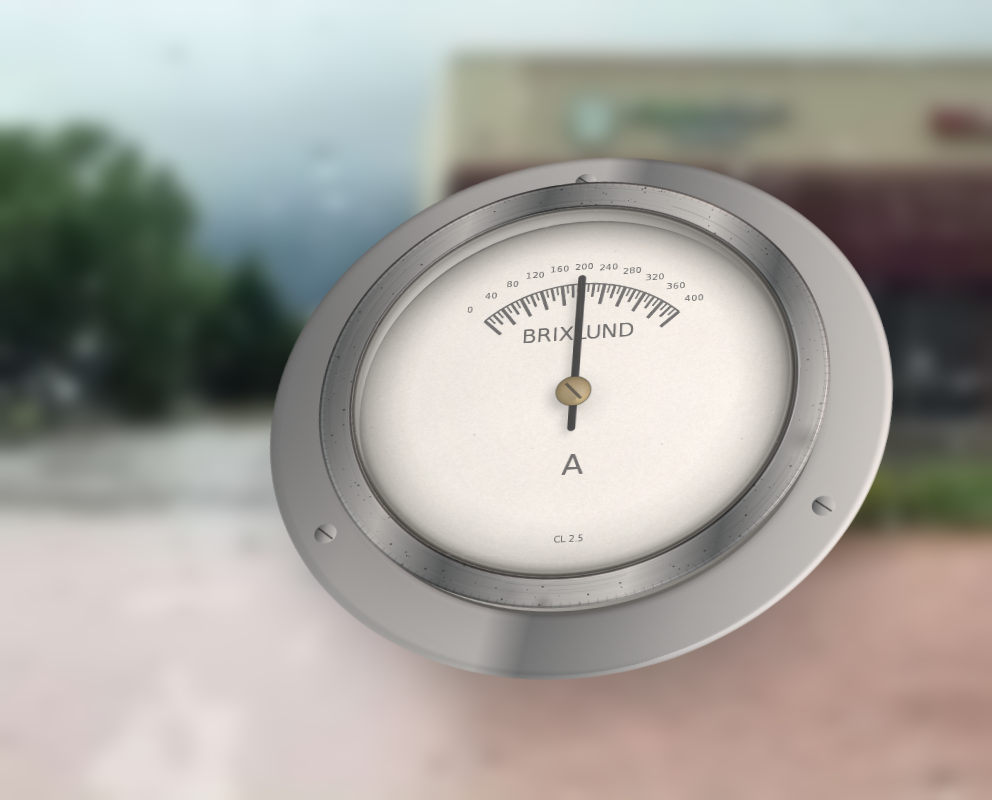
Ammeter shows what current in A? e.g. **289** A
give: **200** A
